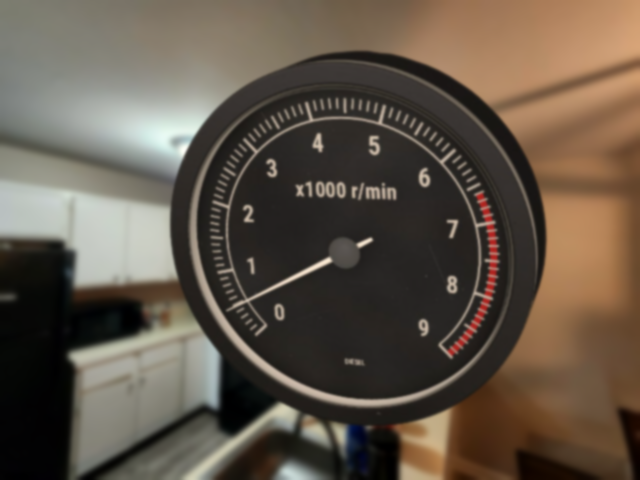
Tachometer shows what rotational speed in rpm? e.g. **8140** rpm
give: **500** rpm
